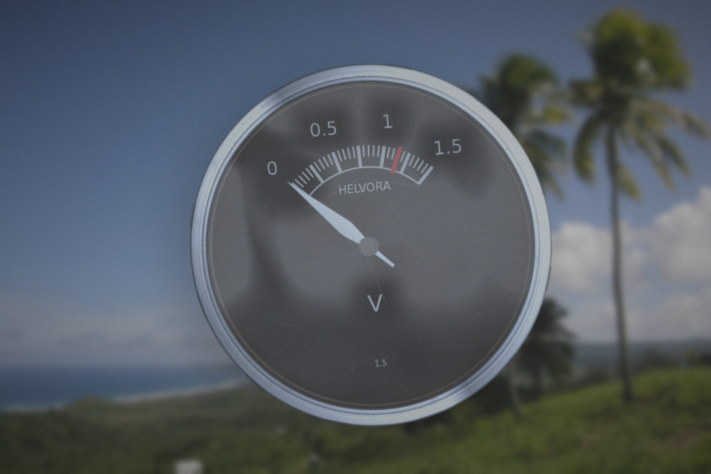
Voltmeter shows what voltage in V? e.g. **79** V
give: **0** V
